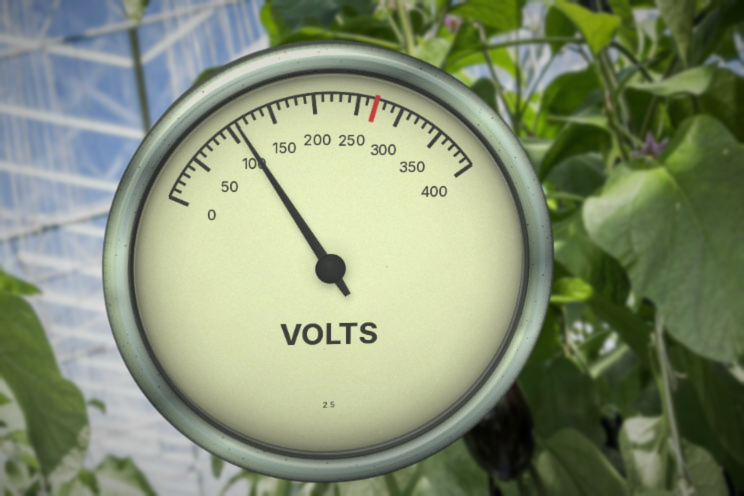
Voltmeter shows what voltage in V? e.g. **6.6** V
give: **110** V
